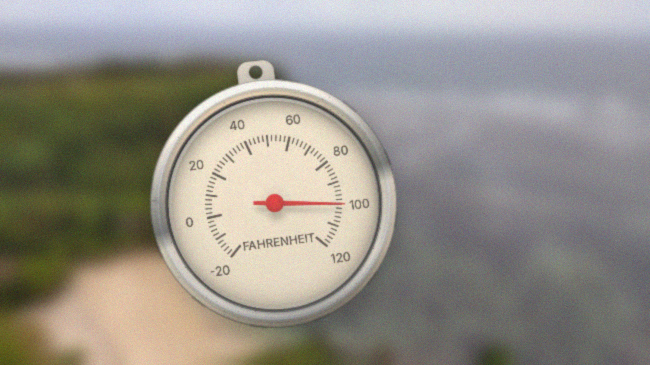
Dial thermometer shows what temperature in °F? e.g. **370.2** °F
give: **100** °F
